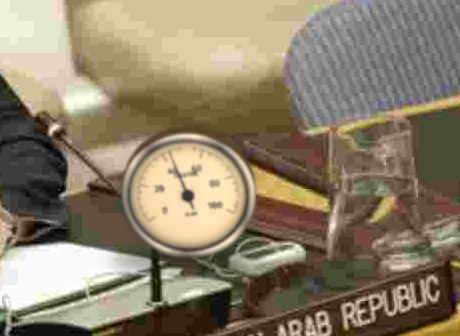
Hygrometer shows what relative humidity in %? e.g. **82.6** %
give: **44** %
